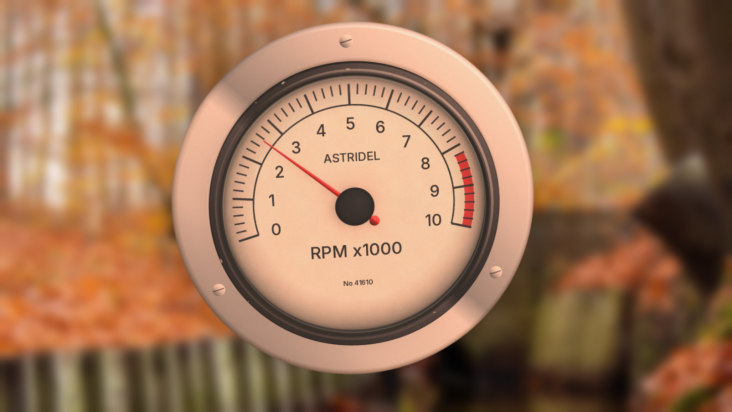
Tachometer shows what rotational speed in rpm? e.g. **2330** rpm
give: **2600** rpm
